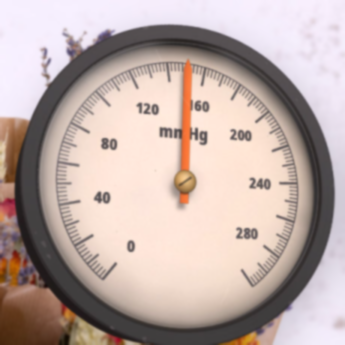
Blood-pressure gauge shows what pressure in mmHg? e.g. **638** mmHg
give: **150** mmHg
